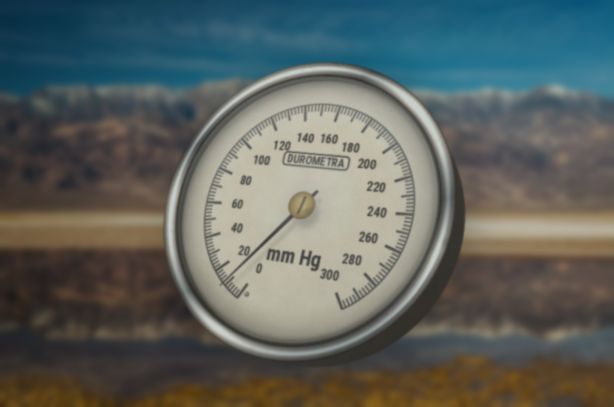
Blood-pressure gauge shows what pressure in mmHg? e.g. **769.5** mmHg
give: **10** mmHg
